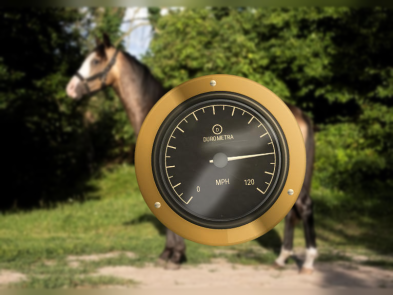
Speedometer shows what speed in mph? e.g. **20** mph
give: **100** mph
